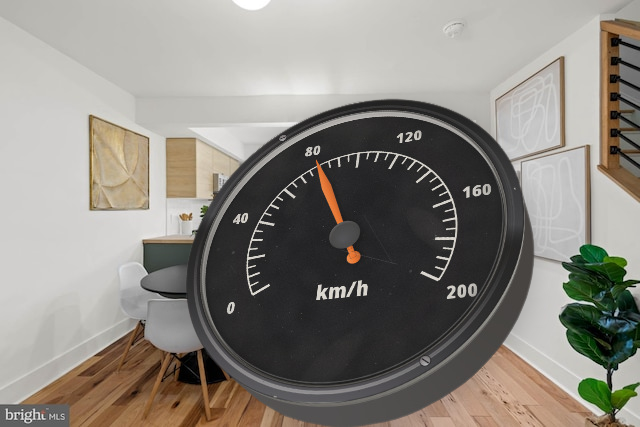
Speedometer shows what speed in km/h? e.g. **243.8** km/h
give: **80** km/h
